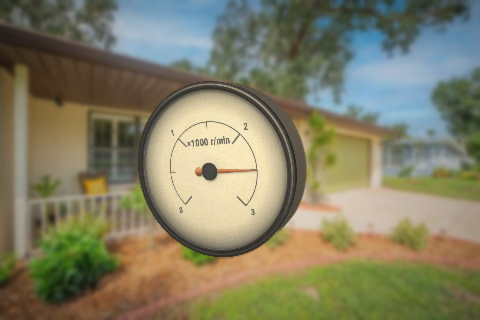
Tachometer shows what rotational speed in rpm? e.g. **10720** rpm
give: **2500** rpm
